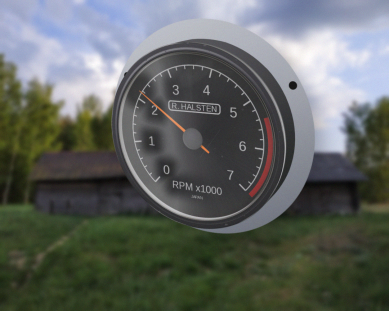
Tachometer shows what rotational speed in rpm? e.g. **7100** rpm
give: **2200** rpm
